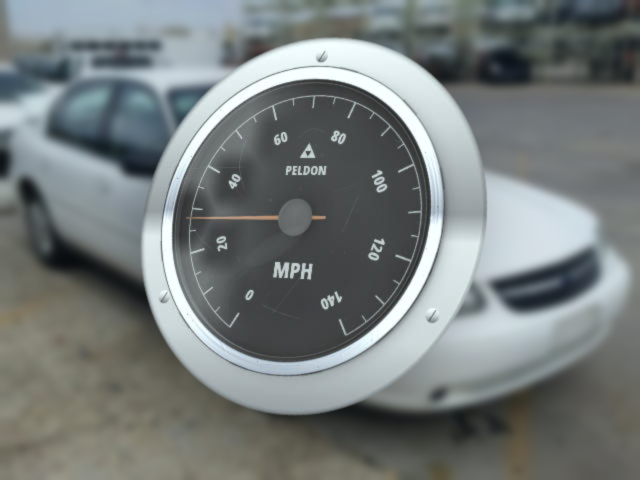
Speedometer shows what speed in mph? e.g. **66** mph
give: **27.5** mph
